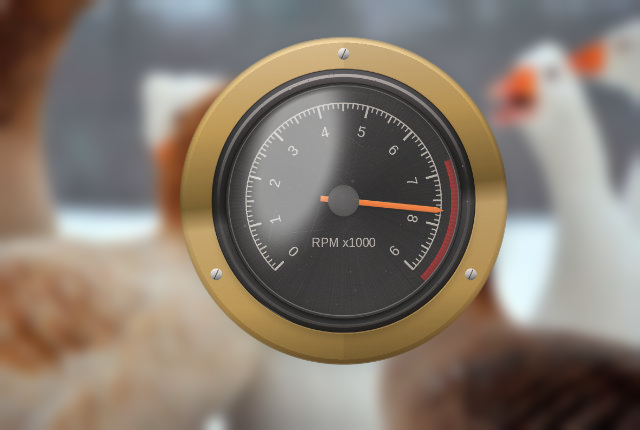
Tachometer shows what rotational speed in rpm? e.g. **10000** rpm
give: **7700** rpm
